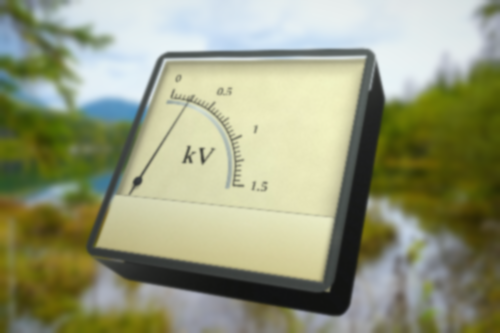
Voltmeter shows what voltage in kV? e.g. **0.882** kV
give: **0.25** kV
